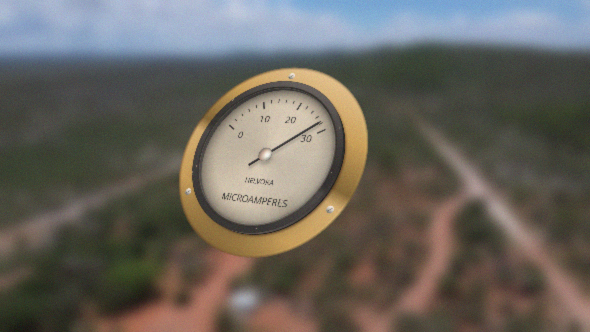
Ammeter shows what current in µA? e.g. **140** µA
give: **28** µA
